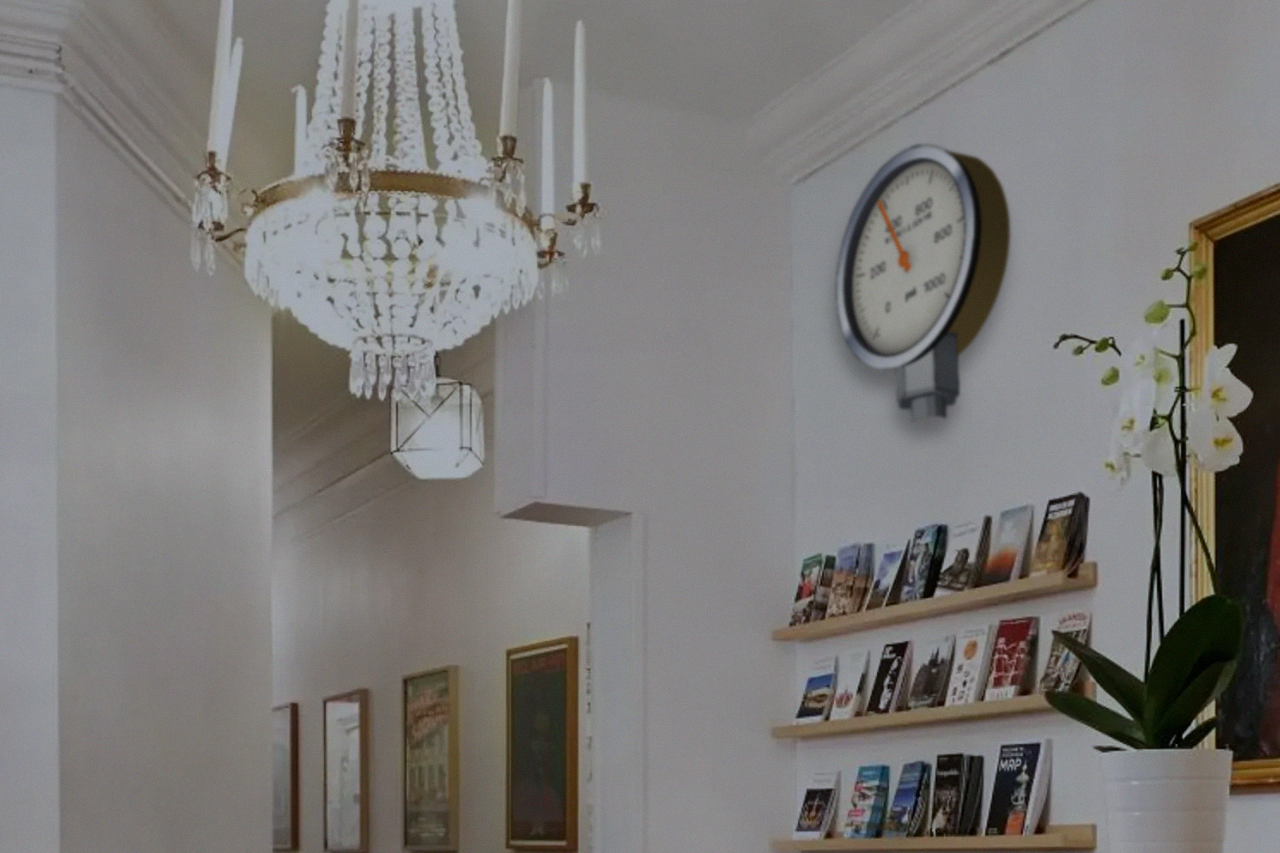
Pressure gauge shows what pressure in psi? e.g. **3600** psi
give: **400** psi
